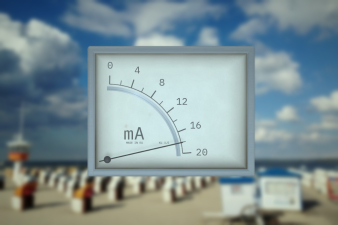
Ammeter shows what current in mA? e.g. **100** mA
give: **18** mA
